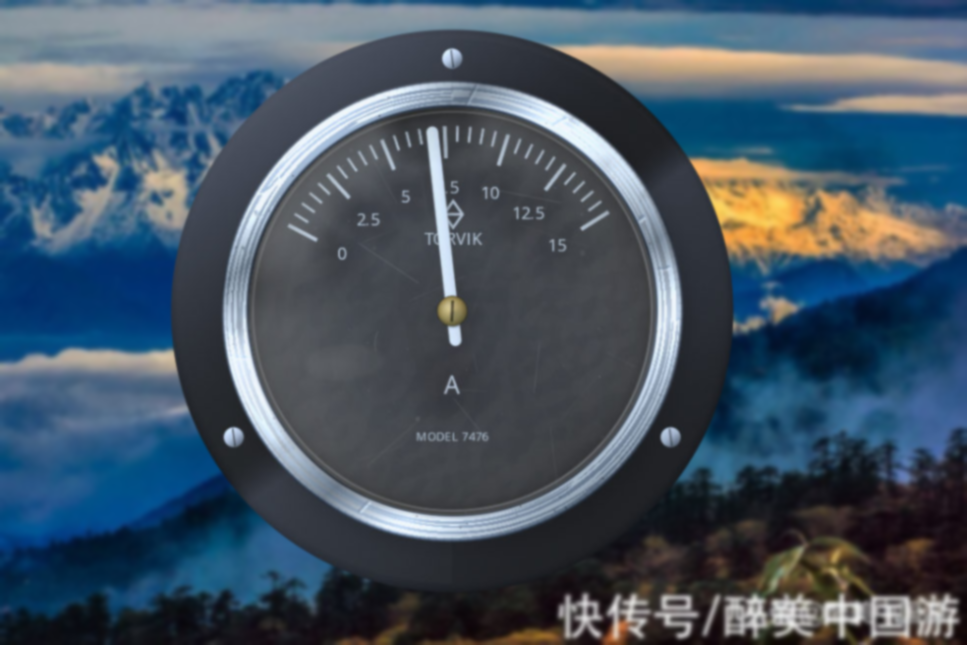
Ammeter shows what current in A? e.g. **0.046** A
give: **7** A
